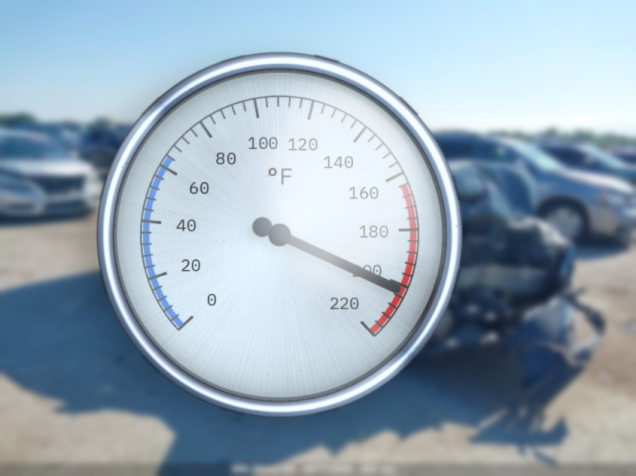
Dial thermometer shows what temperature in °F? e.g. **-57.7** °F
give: **202** °F
